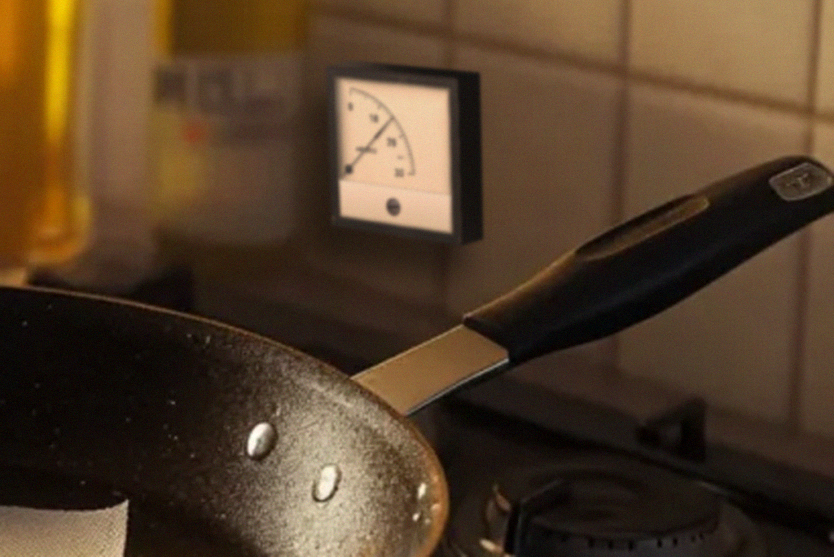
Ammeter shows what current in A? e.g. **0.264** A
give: **15** A
